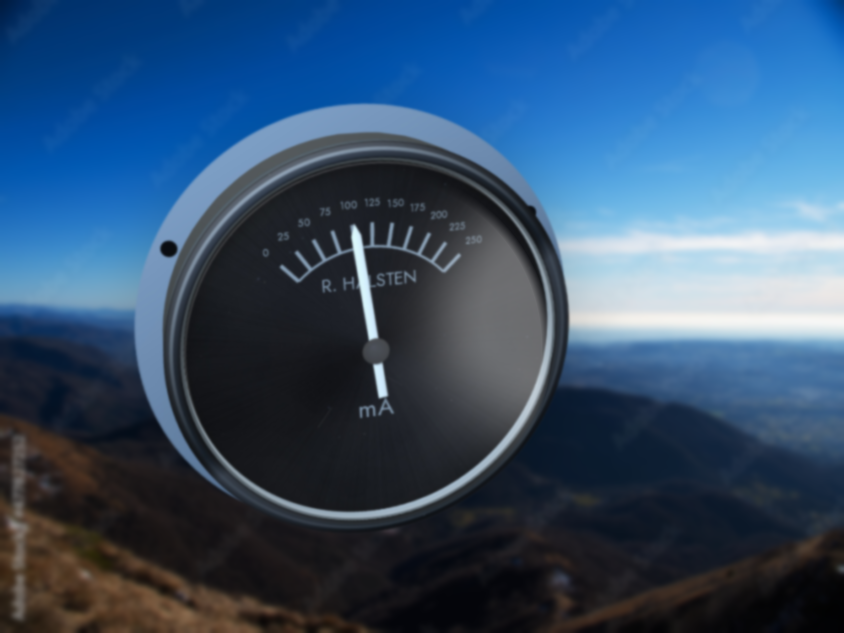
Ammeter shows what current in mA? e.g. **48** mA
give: **100** mA
